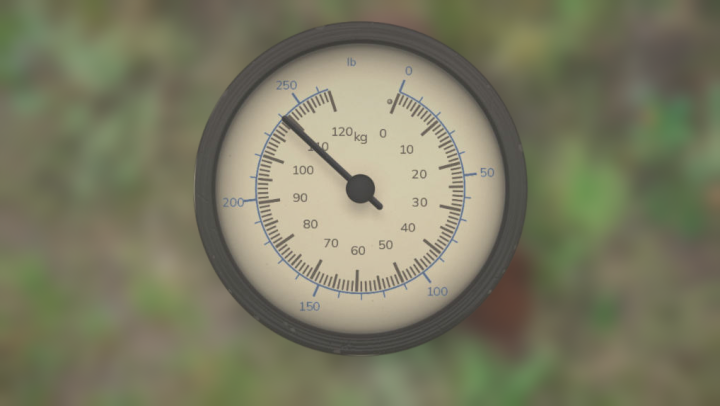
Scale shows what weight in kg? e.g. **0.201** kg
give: **109** kg
